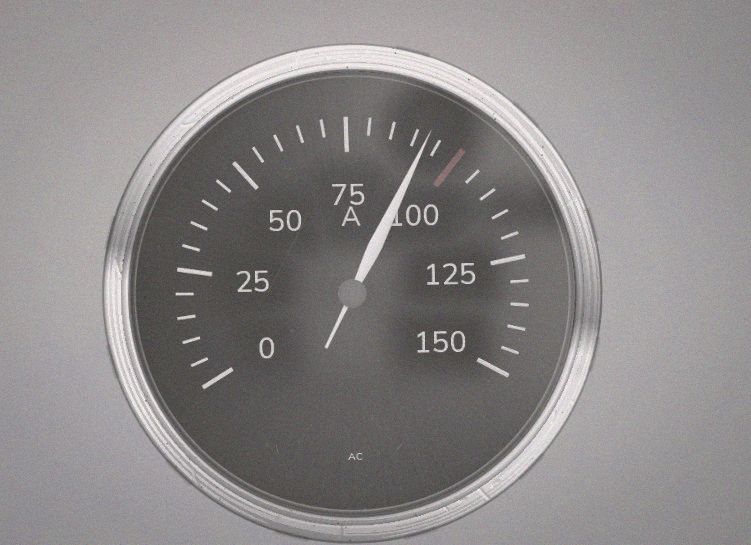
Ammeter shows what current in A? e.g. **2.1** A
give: **92.5** A
